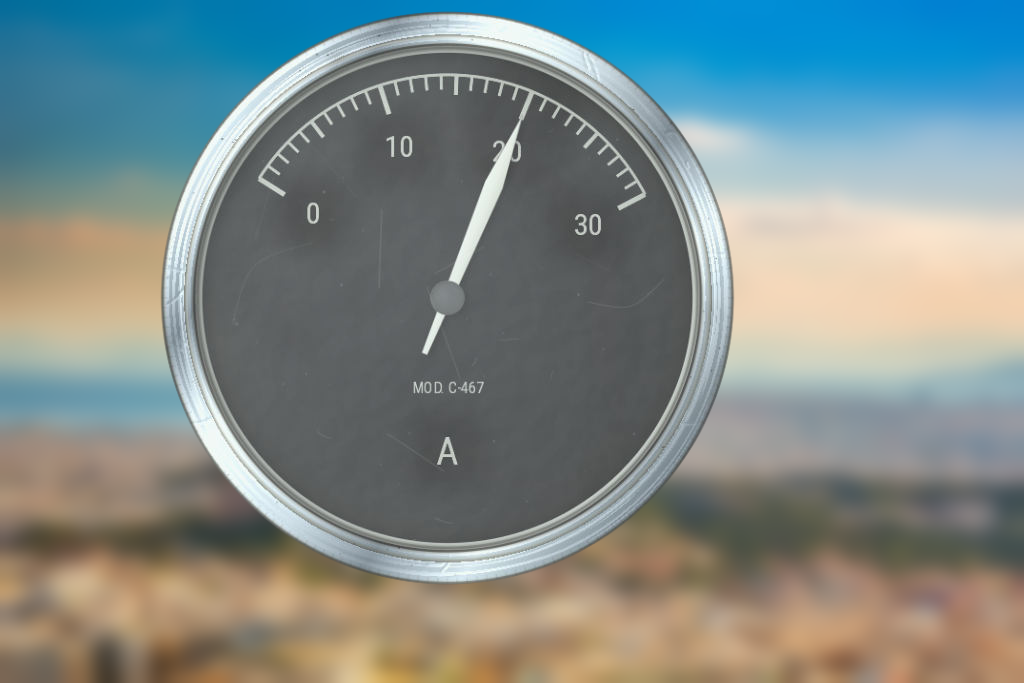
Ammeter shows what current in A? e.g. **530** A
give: **20** A
